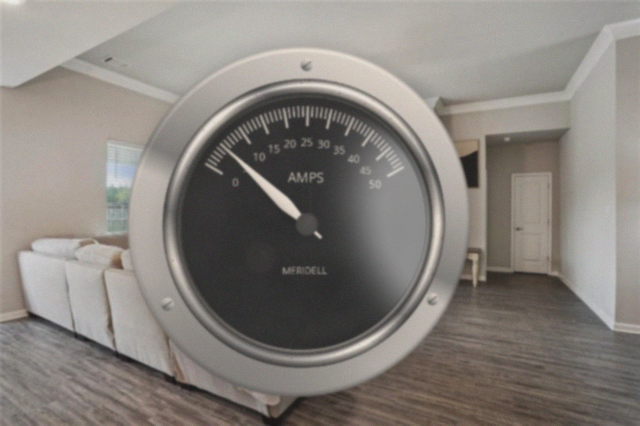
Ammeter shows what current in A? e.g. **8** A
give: **5** A
